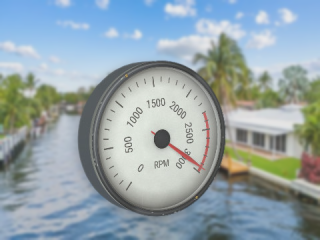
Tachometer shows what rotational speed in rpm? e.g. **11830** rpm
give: **2950** rpm
